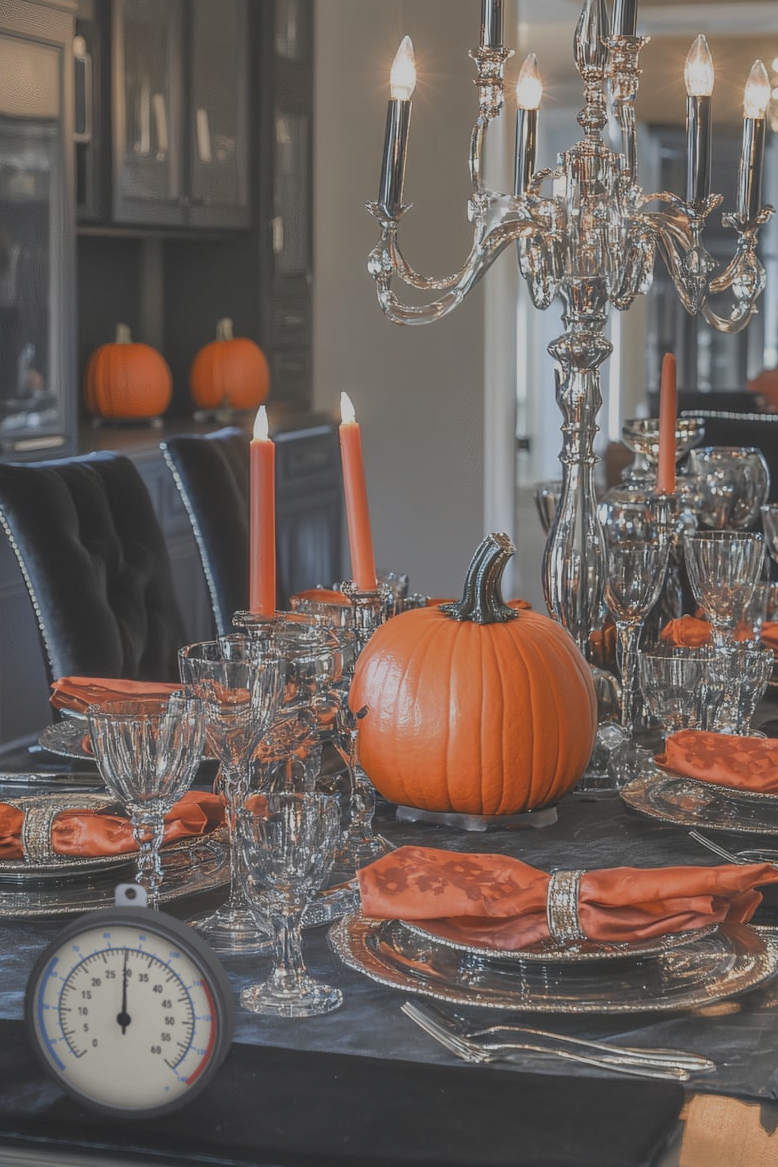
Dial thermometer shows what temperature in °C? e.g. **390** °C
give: **30** °C
